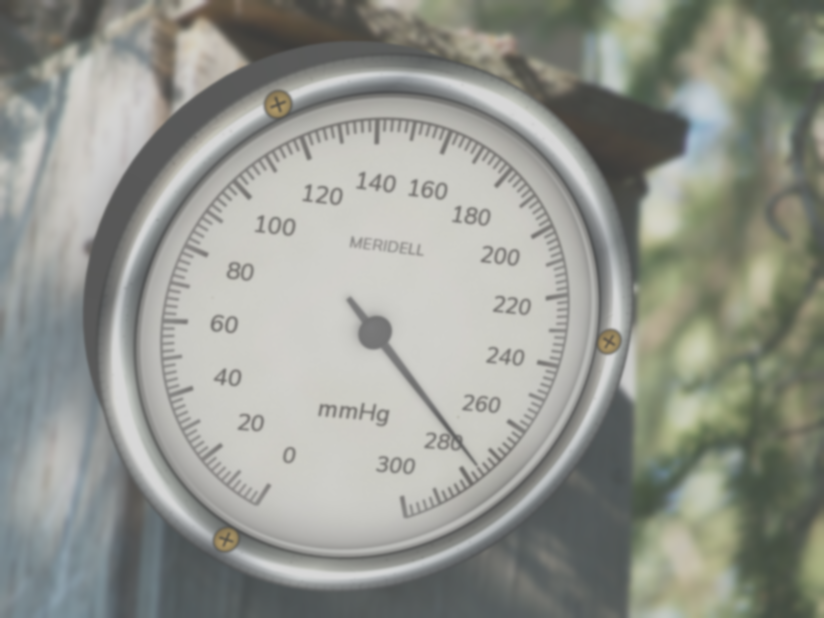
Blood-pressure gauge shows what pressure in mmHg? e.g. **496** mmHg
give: **276** mmHg
